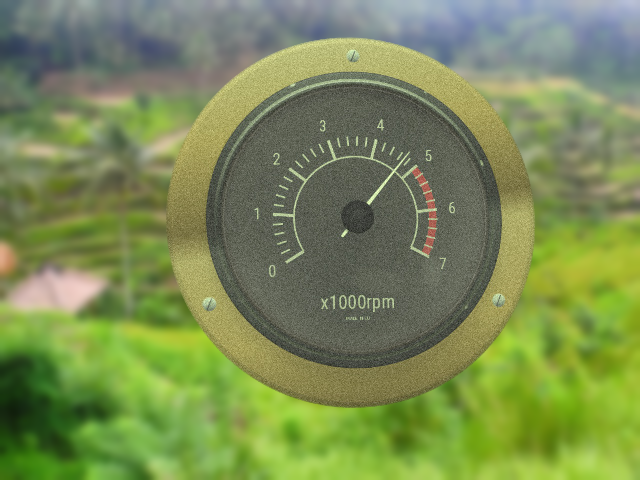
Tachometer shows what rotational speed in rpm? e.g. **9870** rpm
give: **4700** rpm
